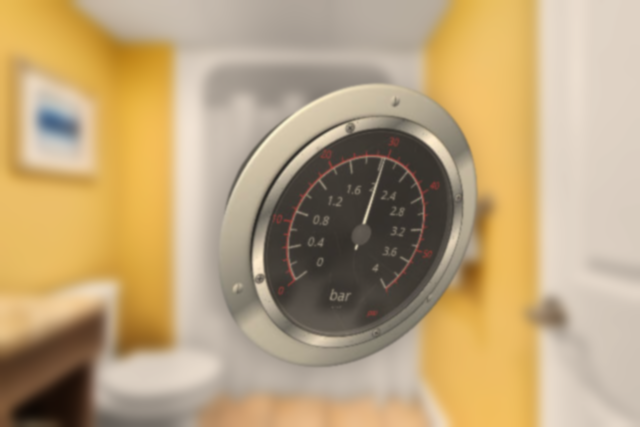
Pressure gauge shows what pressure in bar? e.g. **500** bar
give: **2** bar
